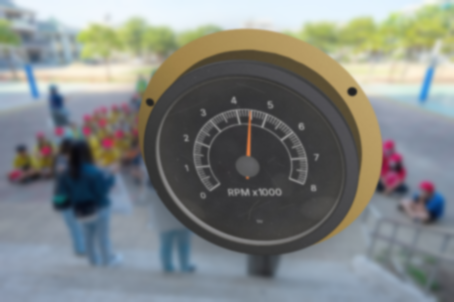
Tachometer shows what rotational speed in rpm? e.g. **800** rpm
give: **4500** rpm
